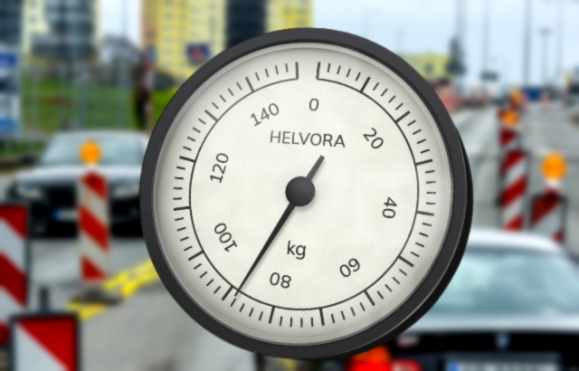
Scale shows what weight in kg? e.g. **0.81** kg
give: **88** kg
